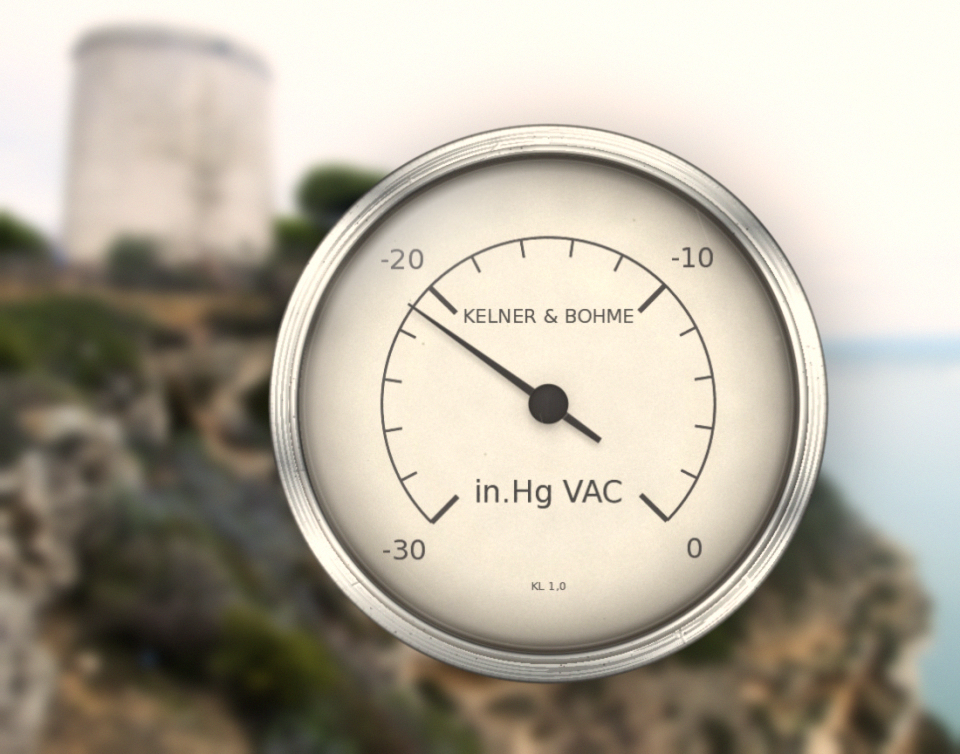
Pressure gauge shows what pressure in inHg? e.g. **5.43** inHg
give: **-21** inHg
